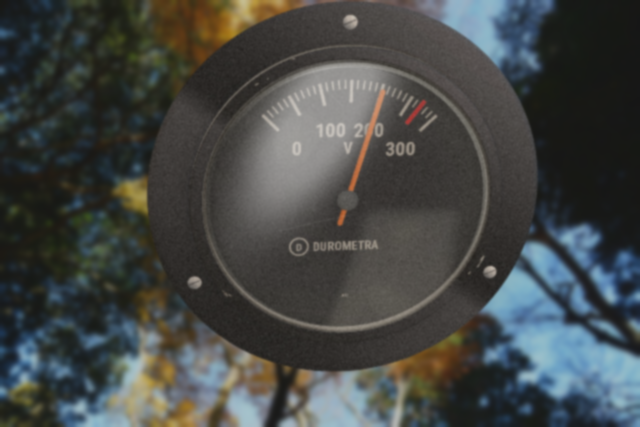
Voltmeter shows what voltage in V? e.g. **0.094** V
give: **200** V
